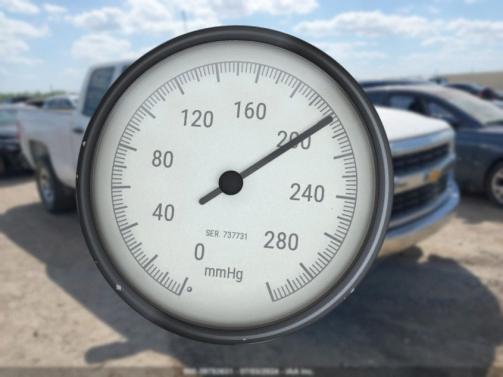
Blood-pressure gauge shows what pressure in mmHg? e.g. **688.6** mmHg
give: **202** mmHg
